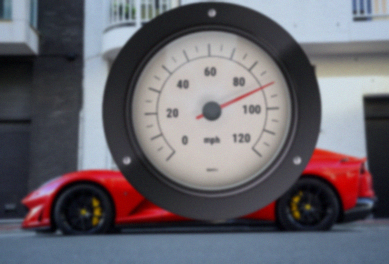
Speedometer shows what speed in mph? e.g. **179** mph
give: **90** mph
